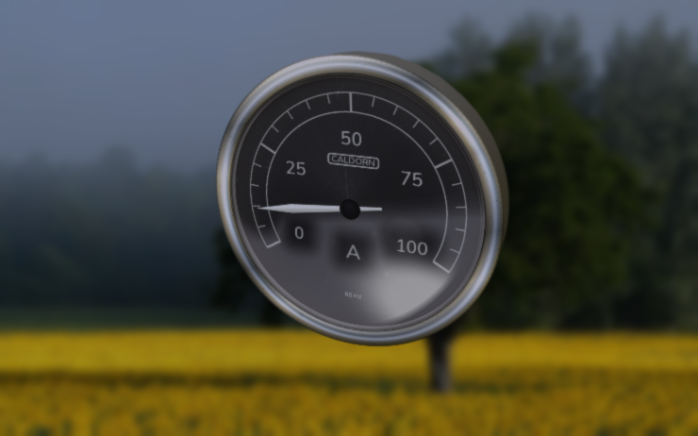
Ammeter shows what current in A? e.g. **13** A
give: **10** A
